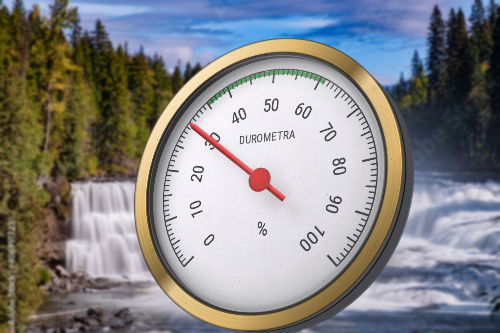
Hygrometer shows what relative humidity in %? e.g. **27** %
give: **30** %
